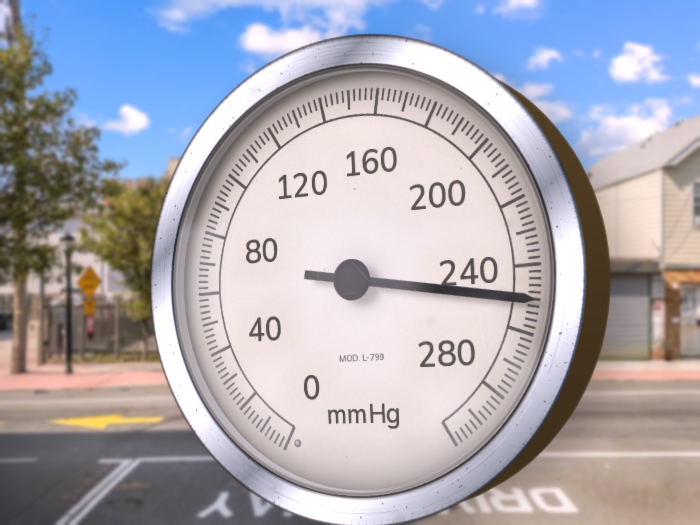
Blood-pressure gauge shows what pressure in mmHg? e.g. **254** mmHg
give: **250** mmHg
